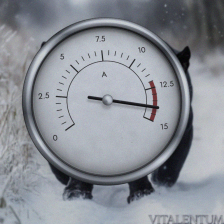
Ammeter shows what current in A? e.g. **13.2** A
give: **14** A
